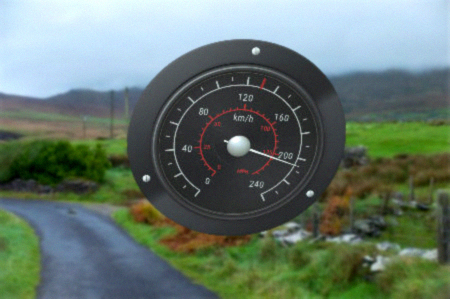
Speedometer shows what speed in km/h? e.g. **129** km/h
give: **205** km/h
